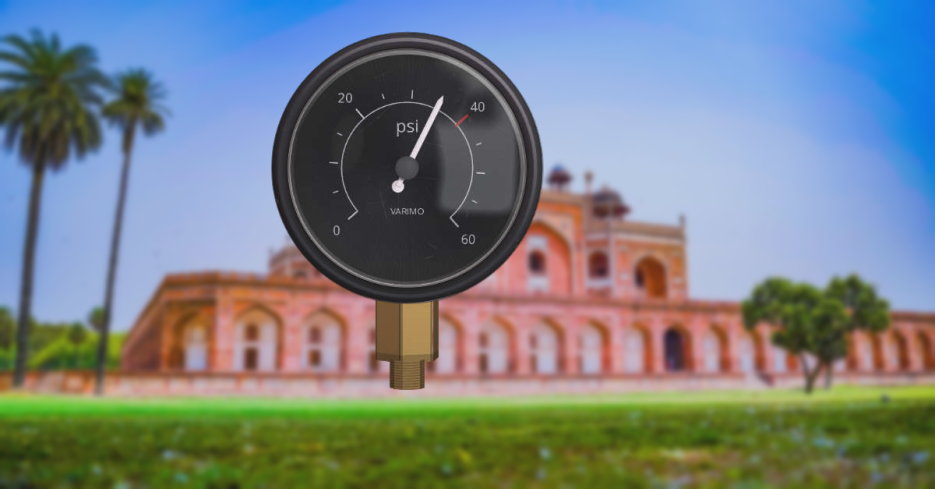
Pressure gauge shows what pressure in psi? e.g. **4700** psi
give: **35** psi
